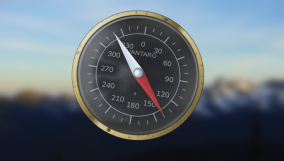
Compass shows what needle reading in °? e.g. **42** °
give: **140** °
